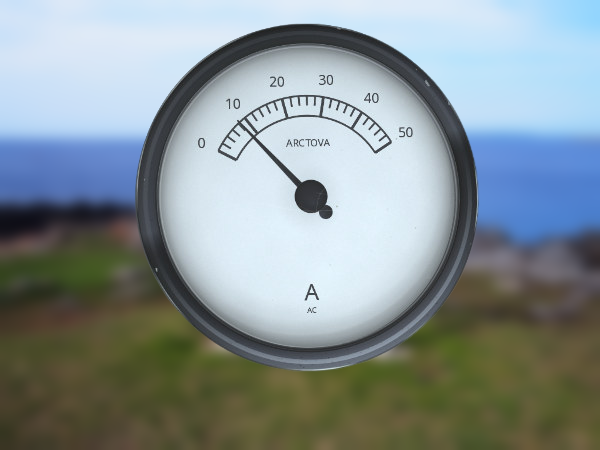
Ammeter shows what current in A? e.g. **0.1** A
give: **8** A
